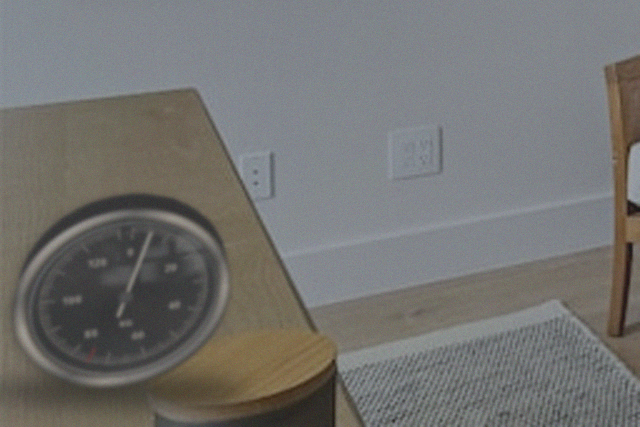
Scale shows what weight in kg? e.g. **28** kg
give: **5** kg
